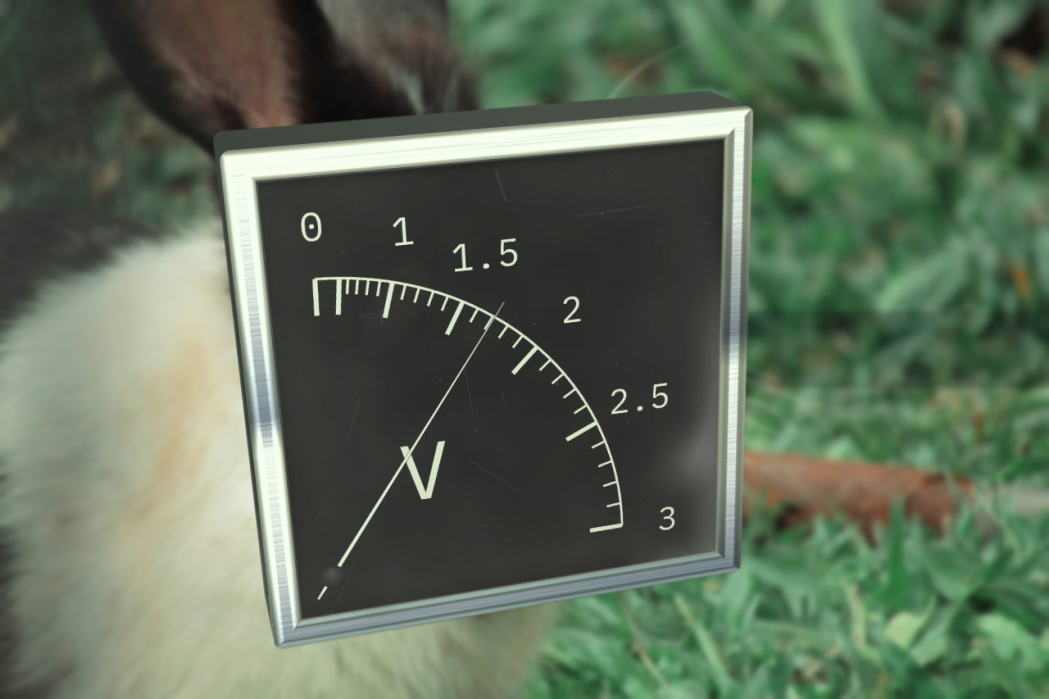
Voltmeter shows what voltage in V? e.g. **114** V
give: **1.7** V
